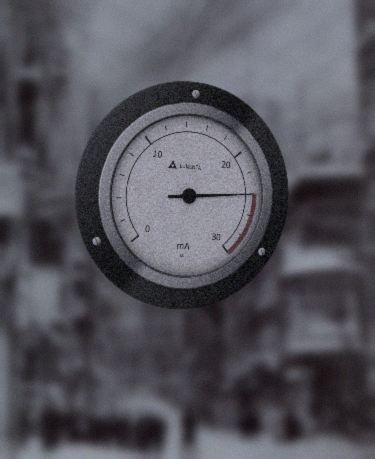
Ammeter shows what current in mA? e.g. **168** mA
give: **24** mA
